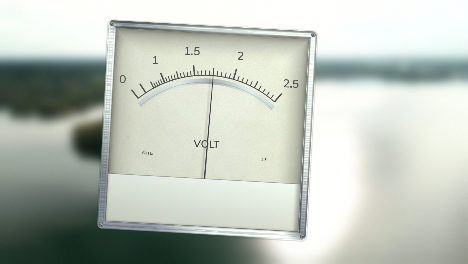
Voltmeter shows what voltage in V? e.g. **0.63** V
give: **1.75** V
